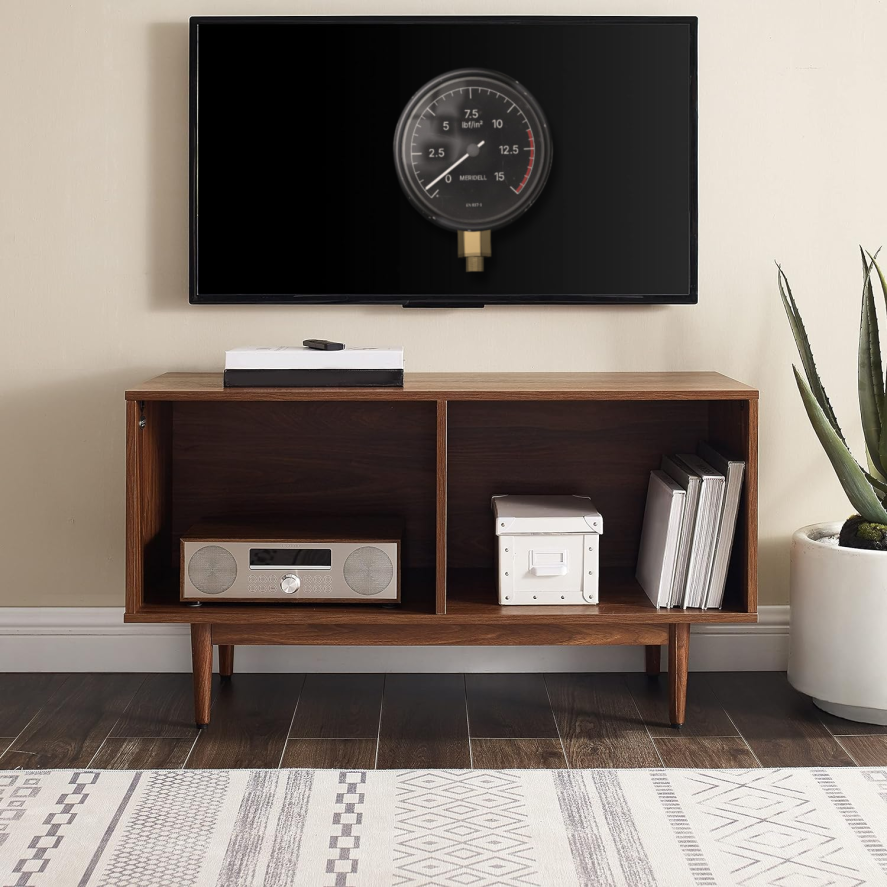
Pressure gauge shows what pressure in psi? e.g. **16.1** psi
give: **0.5** psi
